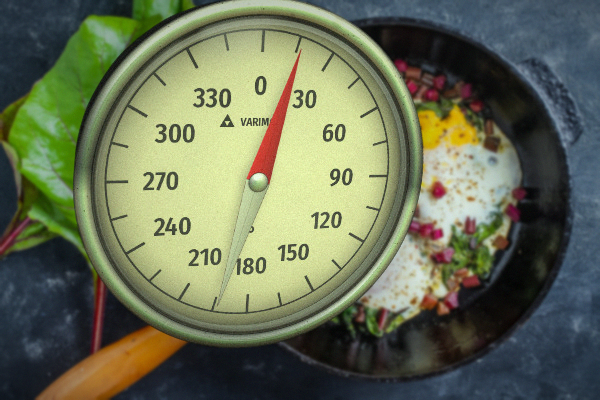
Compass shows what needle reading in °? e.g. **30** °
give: **15** °
